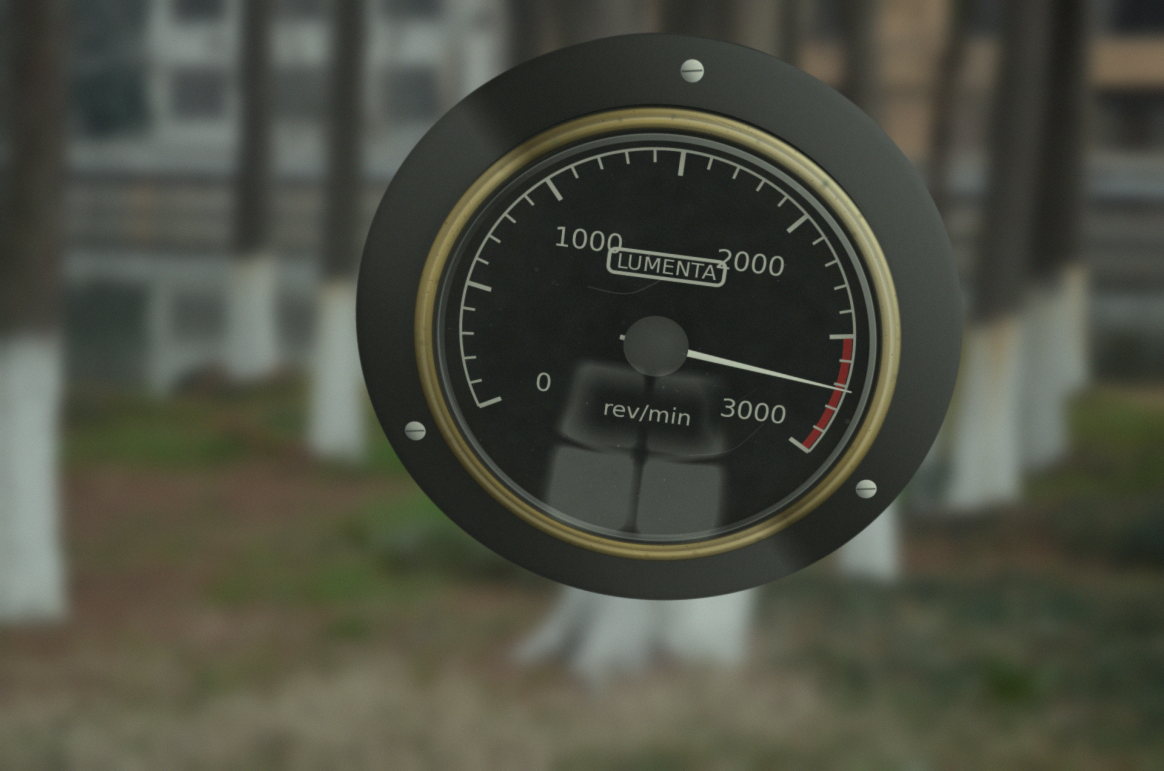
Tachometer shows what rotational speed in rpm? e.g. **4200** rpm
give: **2700** rpm
